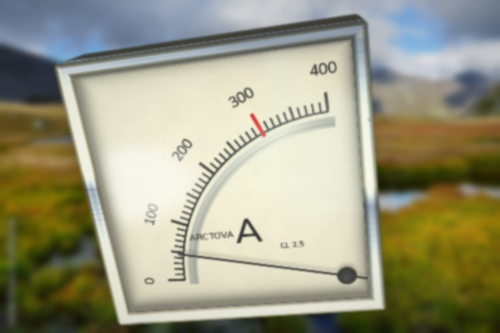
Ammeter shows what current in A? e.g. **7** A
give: **50** A
